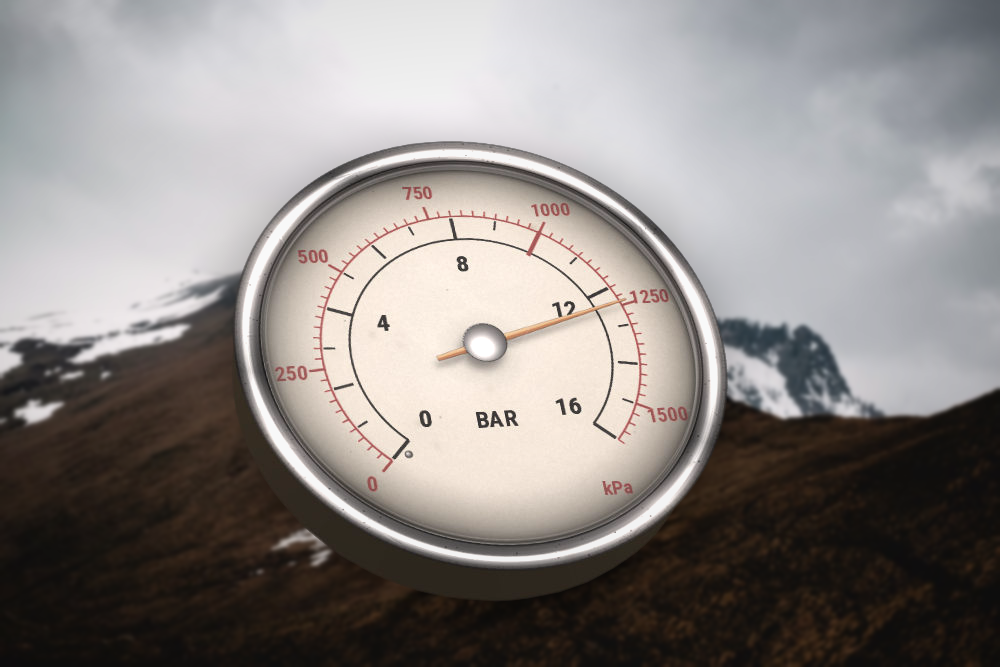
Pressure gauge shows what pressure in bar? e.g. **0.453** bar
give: **12.5** bar
